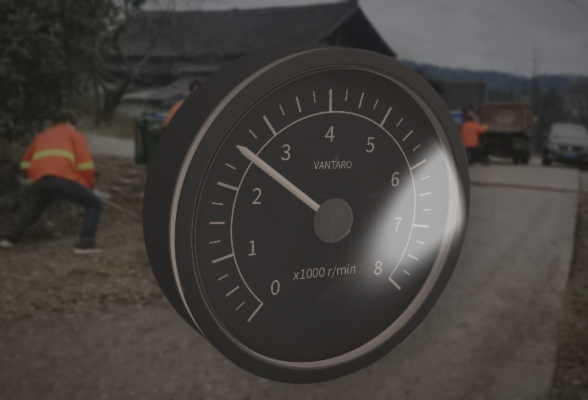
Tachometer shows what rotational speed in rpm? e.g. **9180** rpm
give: **2500** rpm
